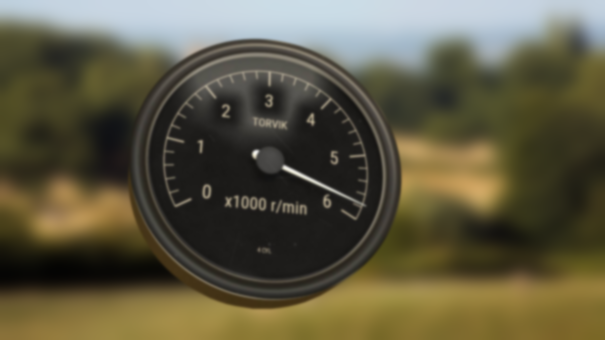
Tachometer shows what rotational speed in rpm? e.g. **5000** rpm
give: **5800** rpm
